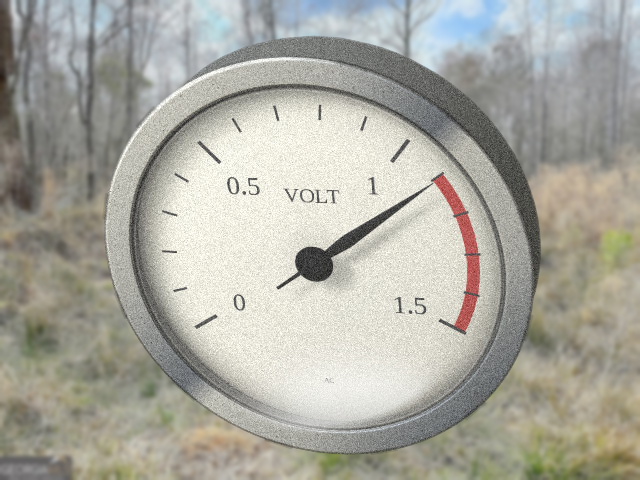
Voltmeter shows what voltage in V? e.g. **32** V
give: **1.1** V
